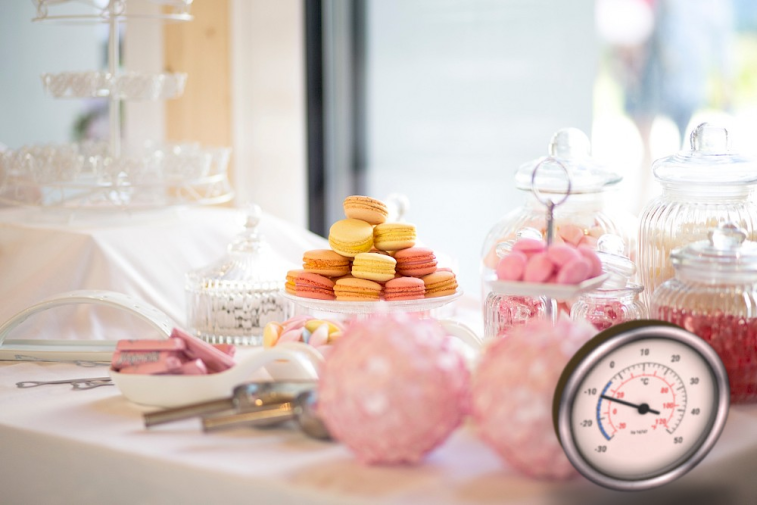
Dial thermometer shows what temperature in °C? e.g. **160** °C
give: **-10** °C
